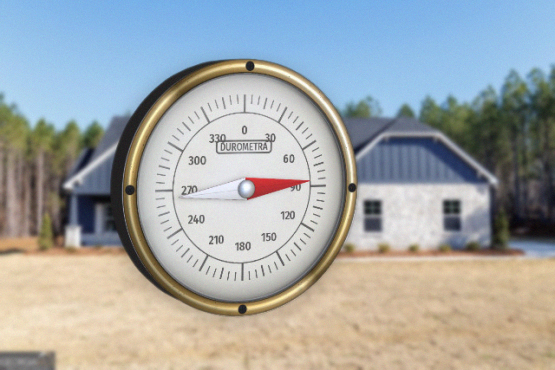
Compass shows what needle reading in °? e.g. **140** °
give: **85** °
